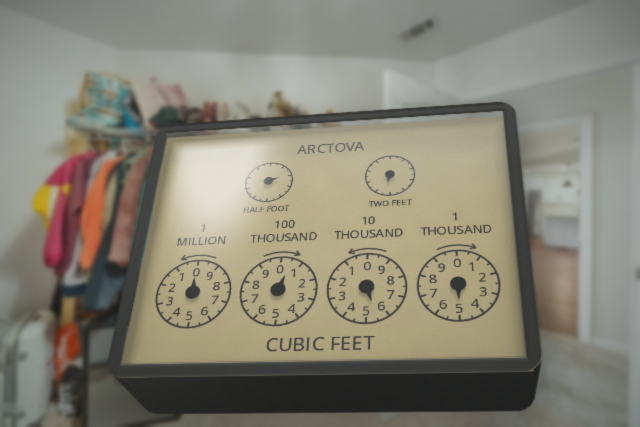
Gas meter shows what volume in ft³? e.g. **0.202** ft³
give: **5500** ft³
